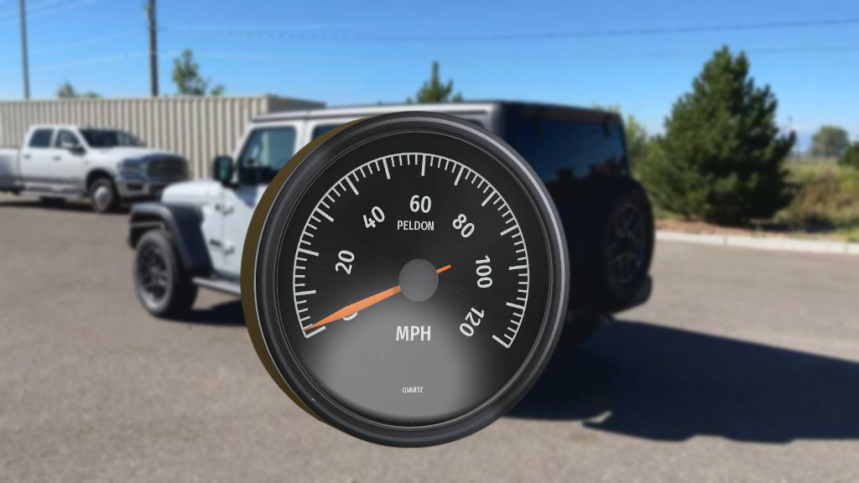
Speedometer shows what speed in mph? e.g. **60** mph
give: **2** mph
